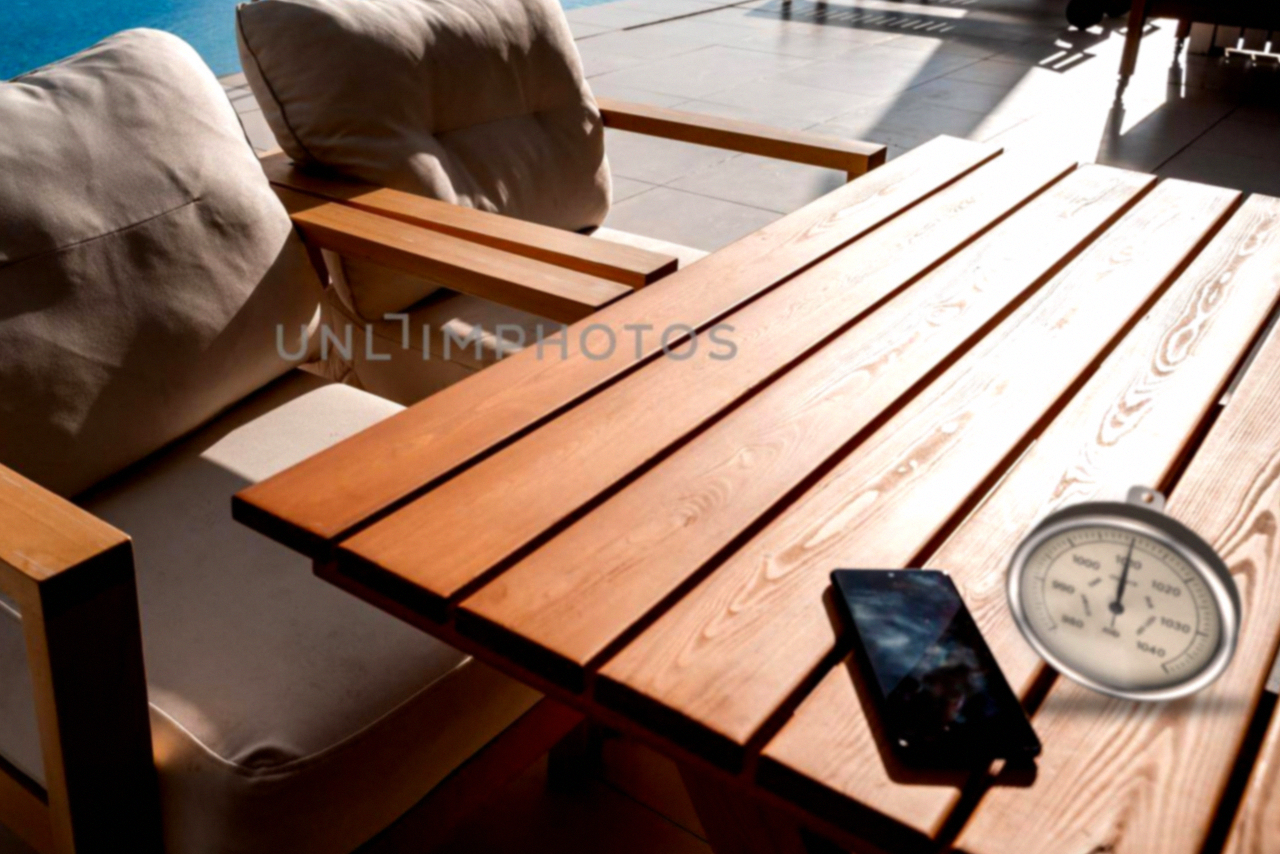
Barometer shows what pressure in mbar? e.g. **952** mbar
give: **1010** mbar
